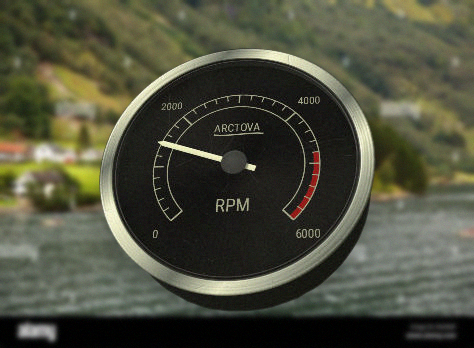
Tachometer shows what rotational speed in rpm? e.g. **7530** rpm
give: **1400** rpm
